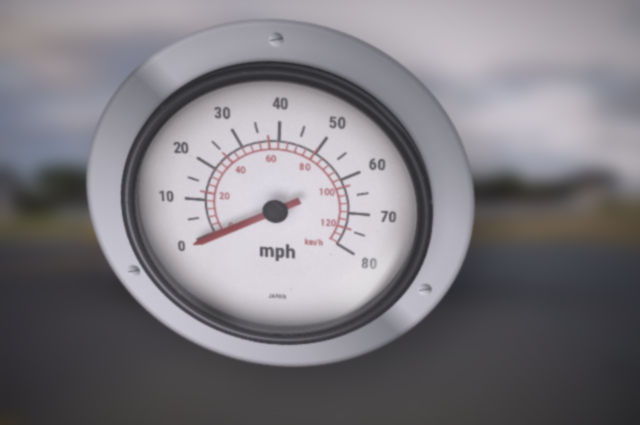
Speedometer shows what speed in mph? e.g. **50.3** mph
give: **0** mph
